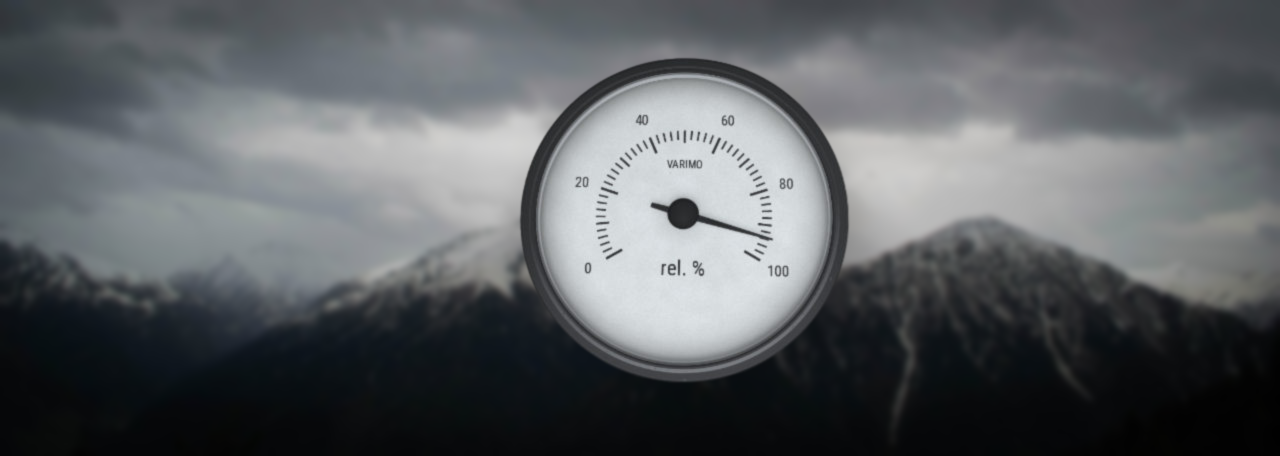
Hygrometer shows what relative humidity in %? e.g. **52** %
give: **94** %
